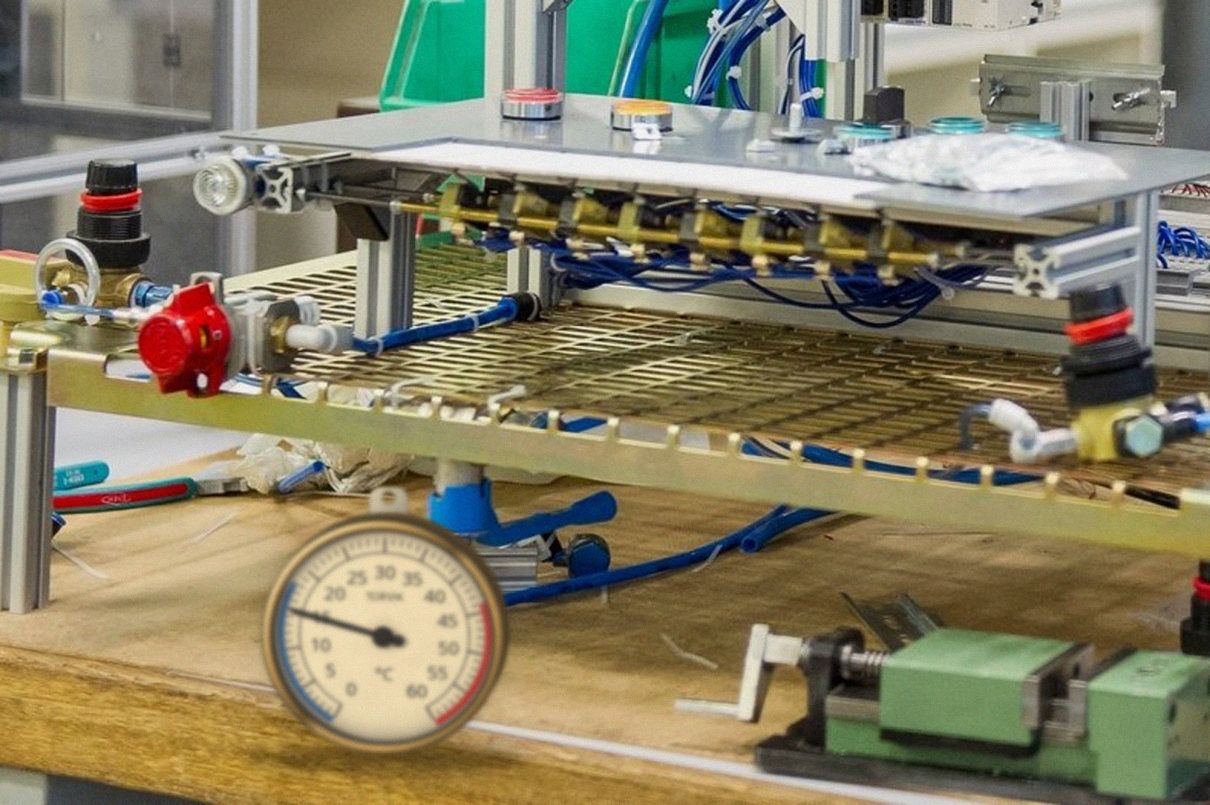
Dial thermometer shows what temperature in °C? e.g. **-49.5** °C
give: **15** °C
